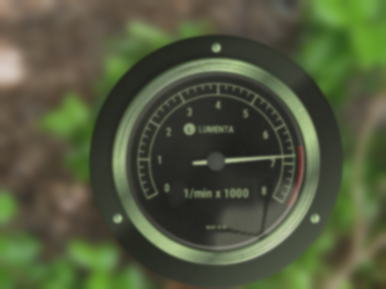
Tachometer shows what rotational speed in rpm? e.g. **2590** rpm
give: **6800** rpm
